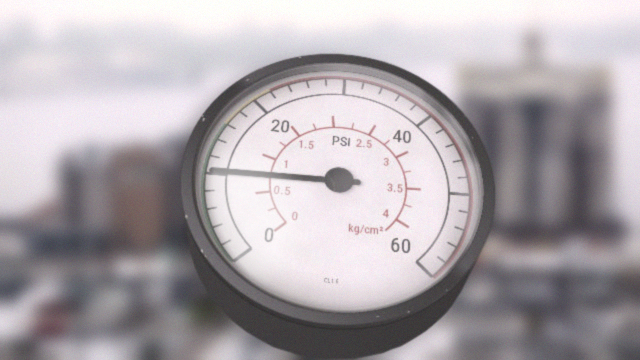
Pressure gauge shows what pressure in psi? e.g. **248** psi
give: **10** psi
